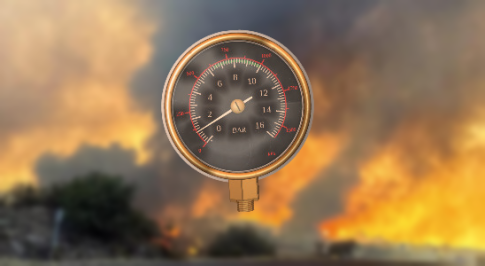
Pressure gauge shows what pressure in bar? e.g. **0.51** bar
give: **1** bar
